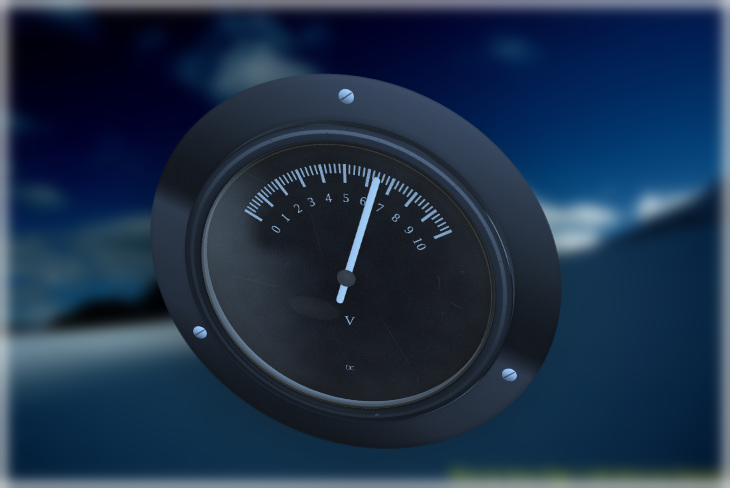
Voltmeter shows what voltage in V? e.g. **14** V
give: **6.4** V
